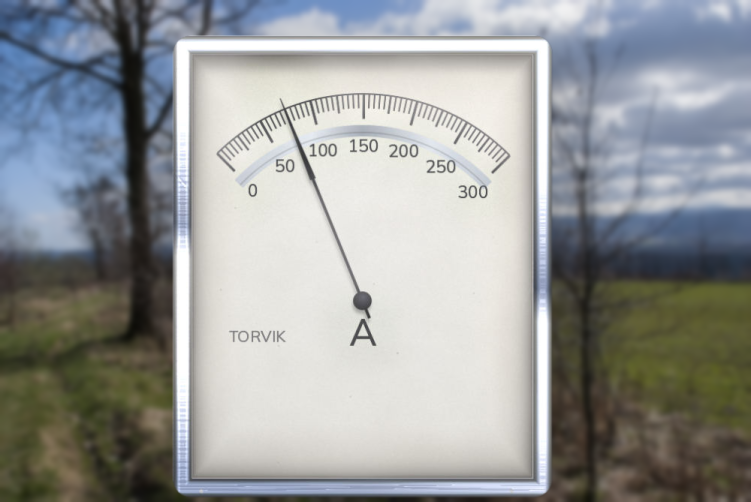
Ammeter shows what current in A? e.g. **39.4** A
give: **75** A
